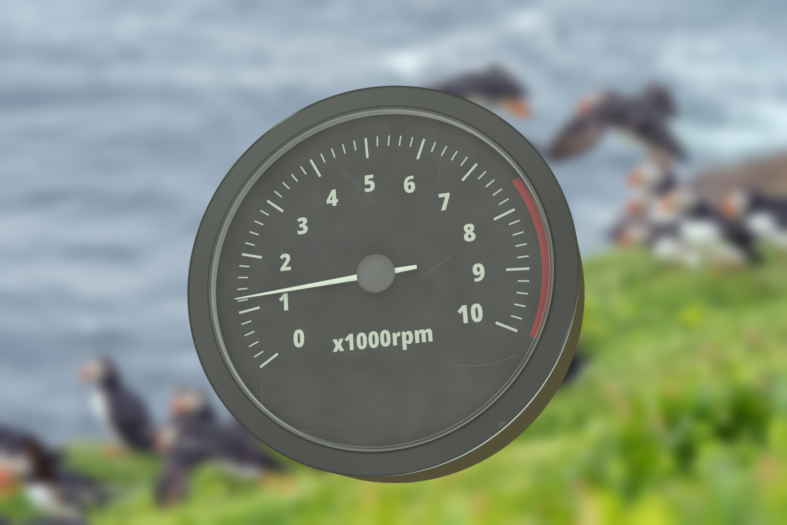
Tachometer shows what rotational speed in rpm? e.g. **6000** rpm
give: **1200** rpm
